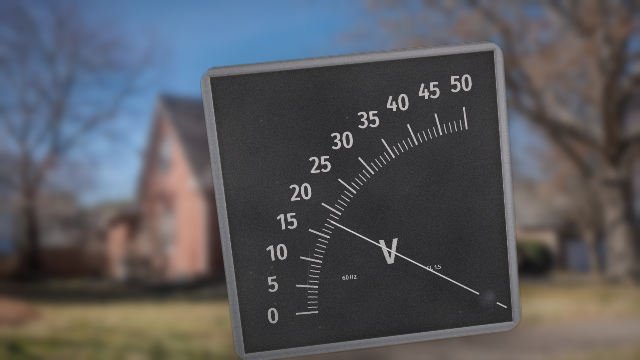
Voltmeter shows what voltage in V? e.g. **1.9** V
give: **18** V
